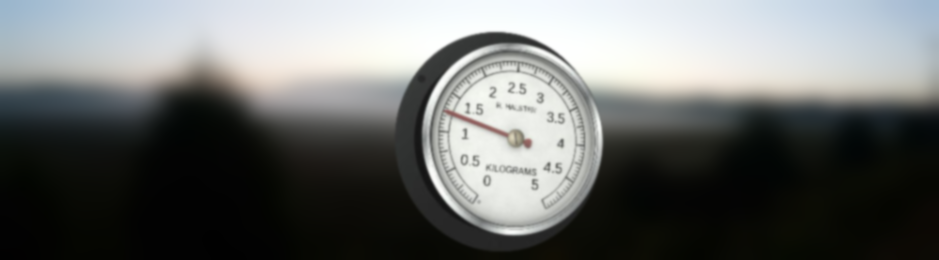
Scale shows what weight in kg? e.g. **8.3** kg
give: **1.25** kg
